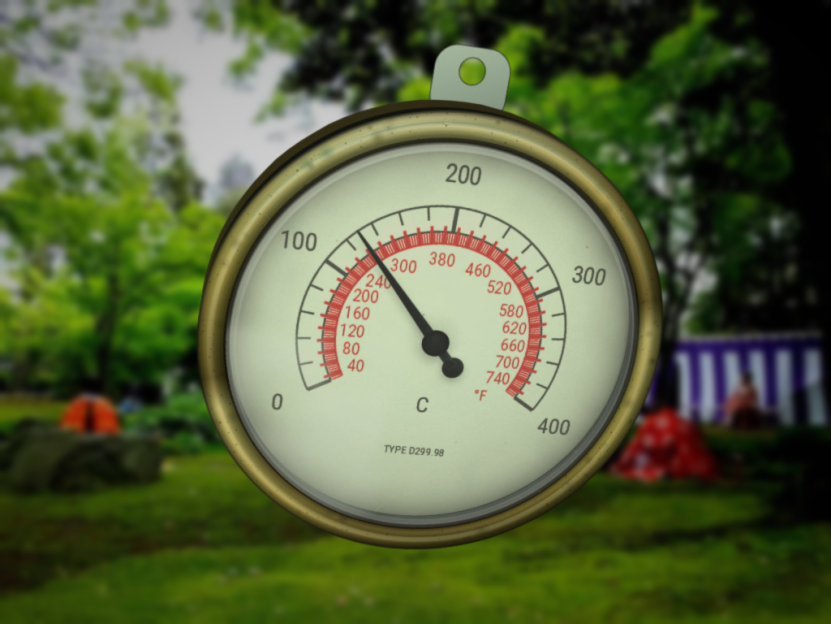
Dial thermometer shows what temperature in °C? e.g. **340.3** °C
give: **130** °C
